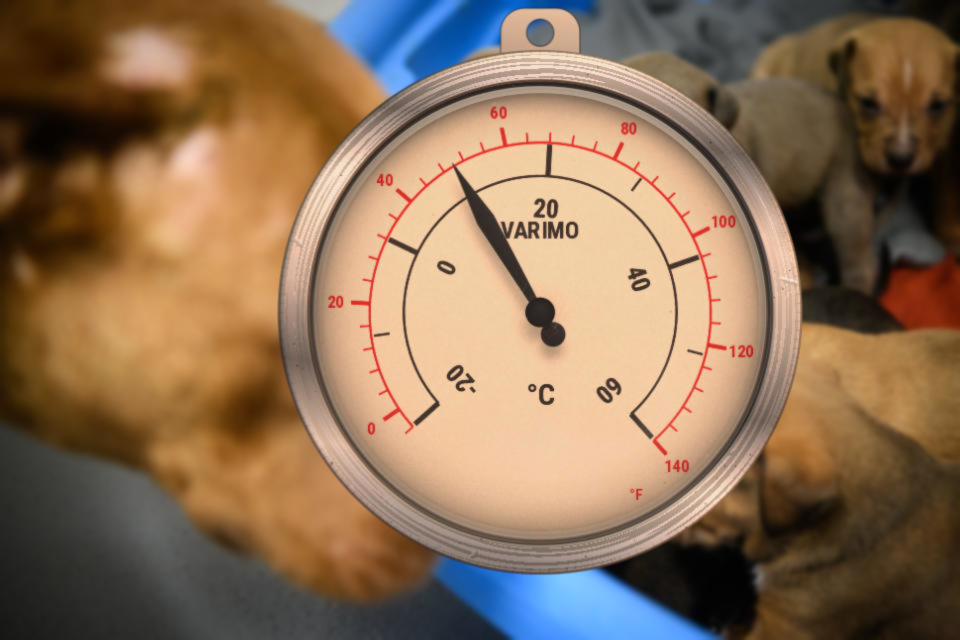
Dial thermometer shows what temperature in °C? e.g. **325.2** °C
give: **10** °C
